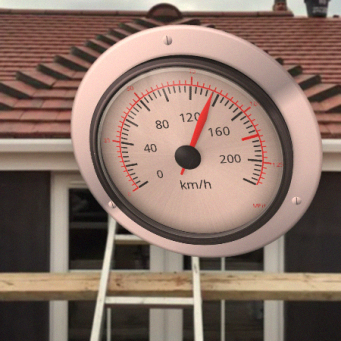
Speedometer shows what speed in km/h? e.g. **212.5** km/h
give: **136** km/h
